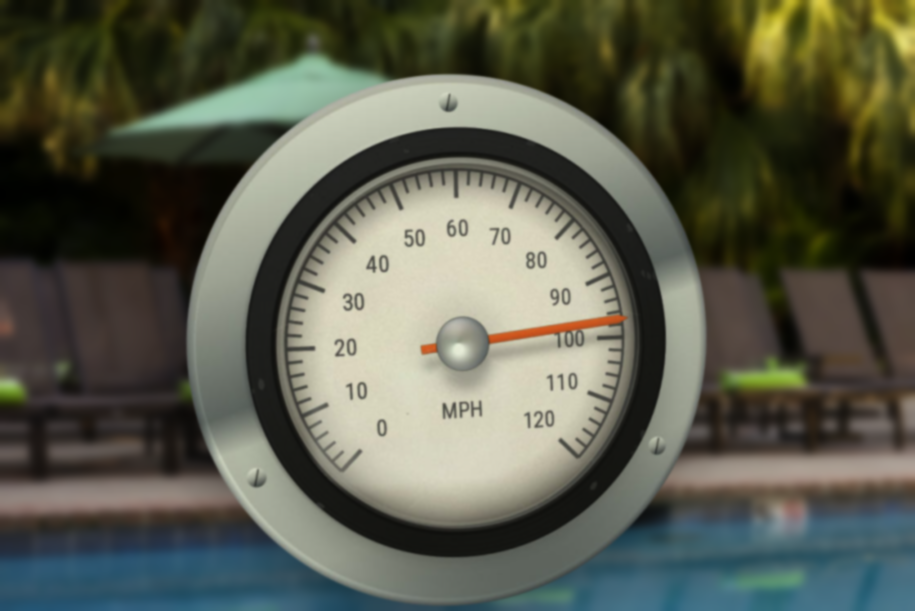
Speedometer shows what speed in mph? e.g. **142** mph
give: **97** mph
